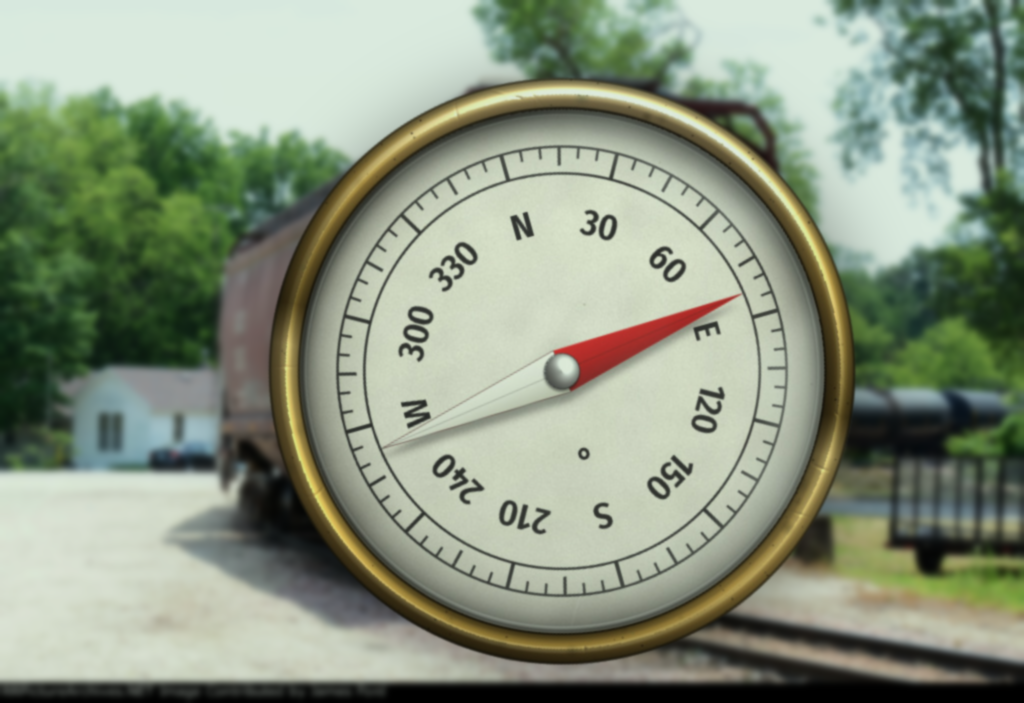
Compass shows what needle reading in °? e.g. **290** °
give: **82.5** °
